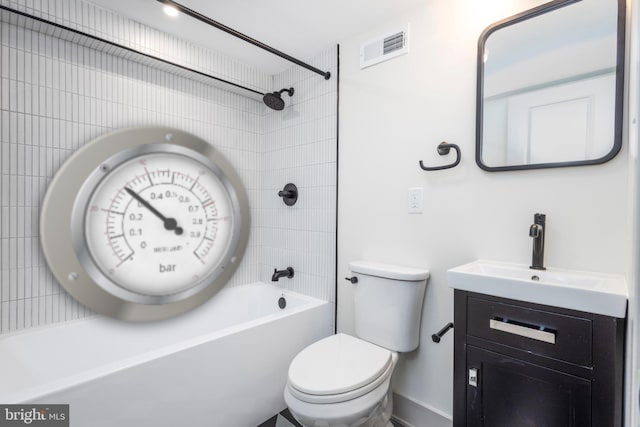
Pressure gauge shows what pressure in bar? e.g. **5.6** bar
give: **0.3** bar
